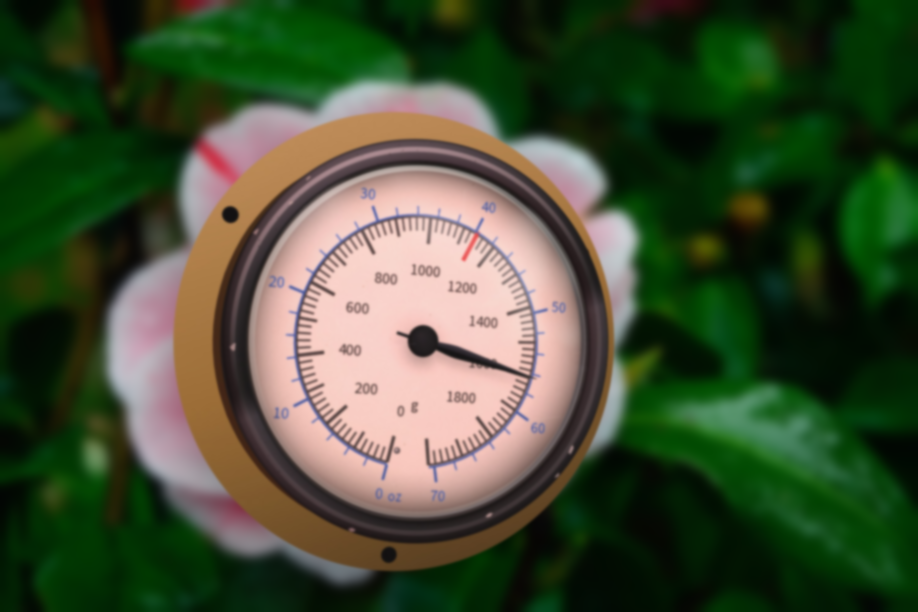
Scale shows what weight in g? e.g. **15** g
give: **1600** g
